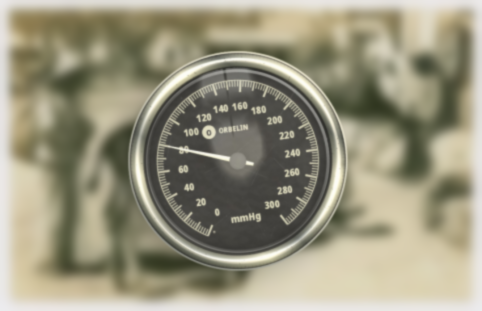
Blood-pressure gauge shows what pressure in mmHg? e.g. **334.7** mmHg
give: **80** mmHg
